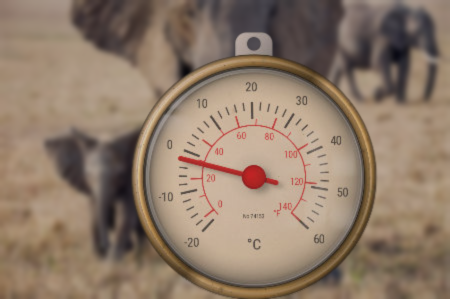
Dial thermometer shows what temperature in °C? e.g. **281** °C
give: **-2** °C
